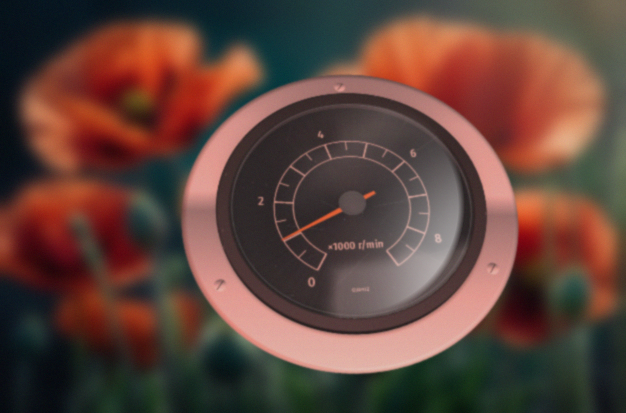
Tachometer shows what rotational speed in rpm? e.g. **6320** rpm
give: **1000** rpm
